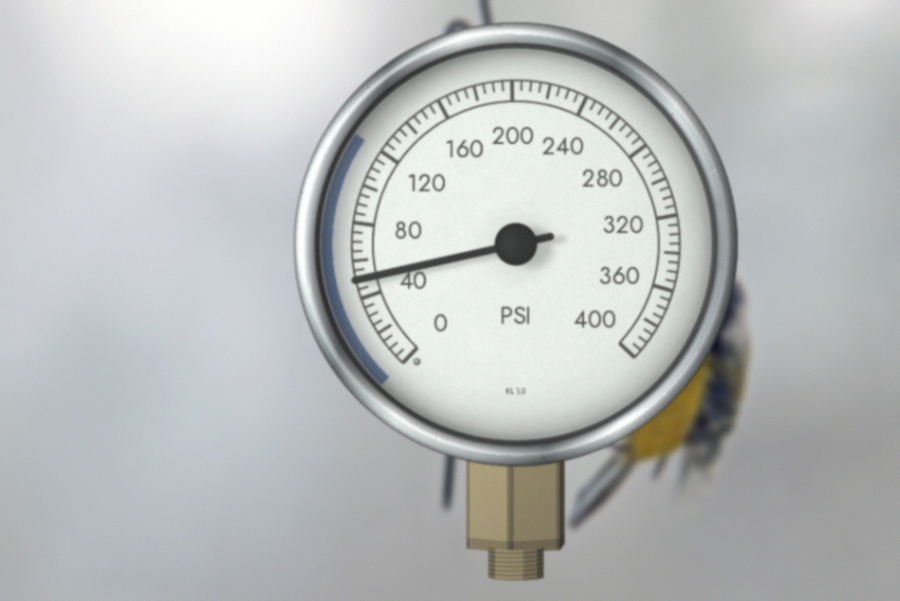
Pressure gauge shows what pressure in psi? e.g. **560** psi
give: **50** psi
